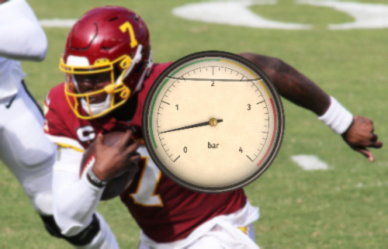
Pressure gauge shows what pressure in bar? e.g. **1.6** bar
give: **0.5** bar
